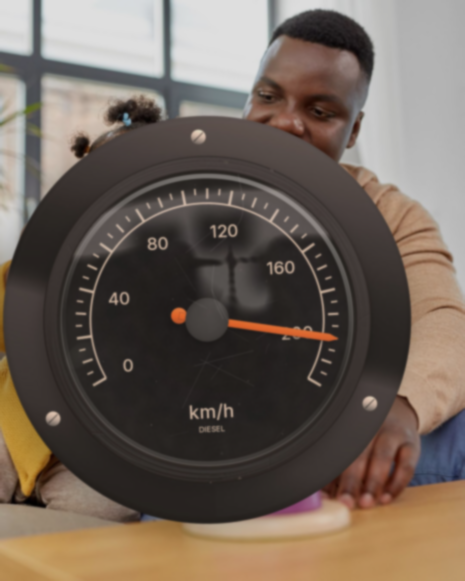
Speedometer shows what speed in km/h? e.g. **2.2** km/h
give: **200** km/h
